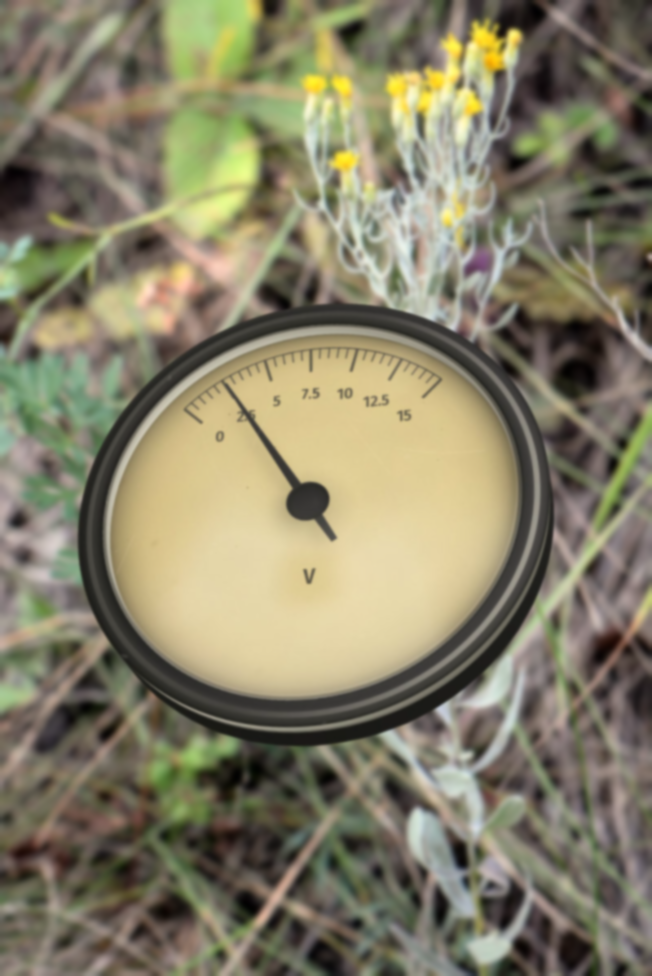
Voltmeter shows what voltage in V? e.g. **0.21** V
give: **2.5** V
